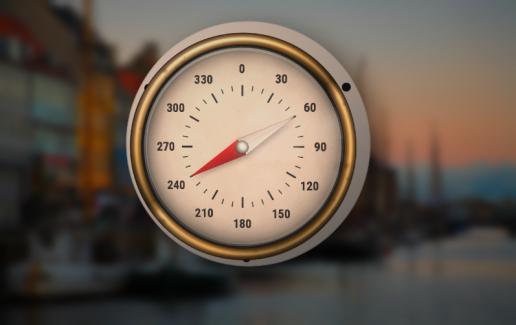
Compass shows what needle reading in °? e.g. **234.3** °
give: **240** °
